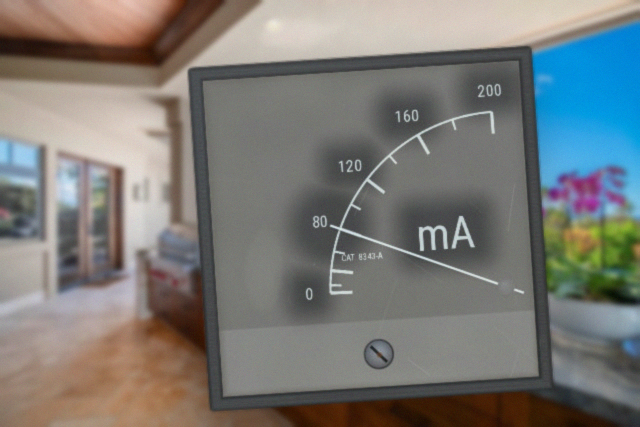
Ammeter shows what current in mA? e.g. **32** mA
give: **80** mA
